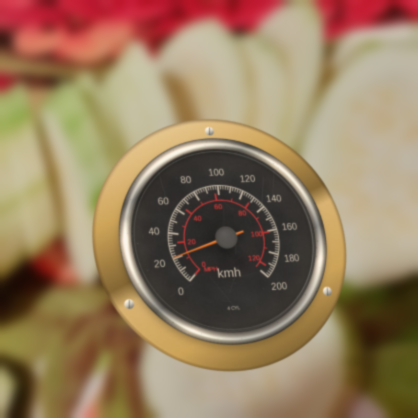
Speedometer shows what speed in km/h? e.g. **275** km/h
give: **20** km/h
